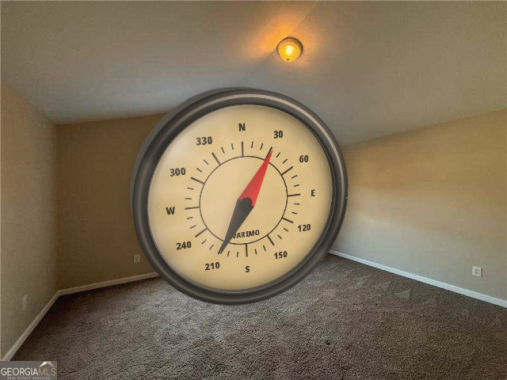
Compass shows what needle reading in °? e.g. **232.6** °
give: **30** °
